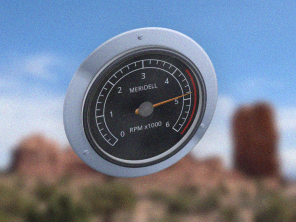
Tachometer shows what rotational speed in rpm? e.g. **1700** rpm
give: **4800** rpm
